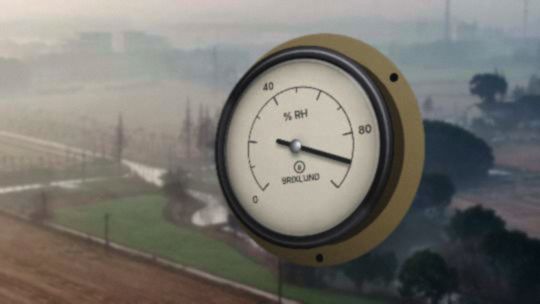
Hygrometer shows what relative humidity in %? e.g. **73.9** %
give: **90** %
